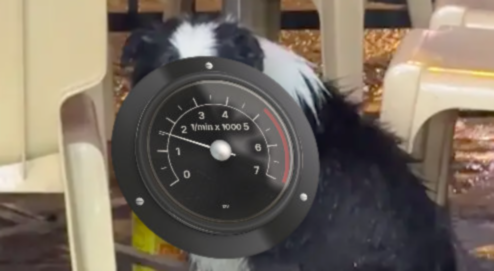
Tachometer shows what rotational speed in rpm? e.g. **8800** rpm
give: **1500** rpm
